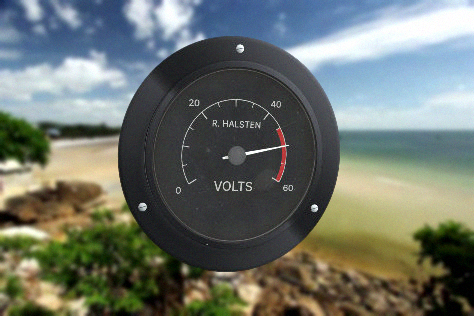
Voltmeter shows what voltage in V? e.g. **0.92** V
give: **50** V
